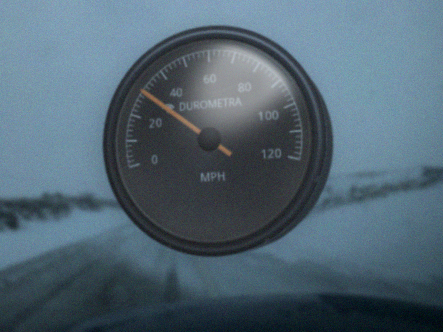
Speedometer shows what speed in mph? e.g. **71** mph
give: **30** mph
